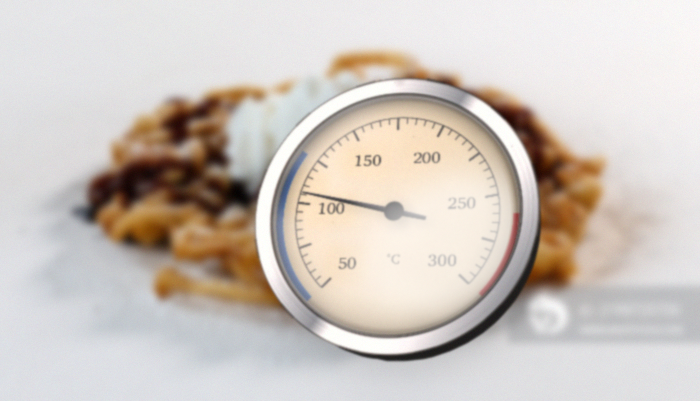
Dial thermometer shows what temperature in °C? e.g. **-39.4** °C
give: **105** °C
